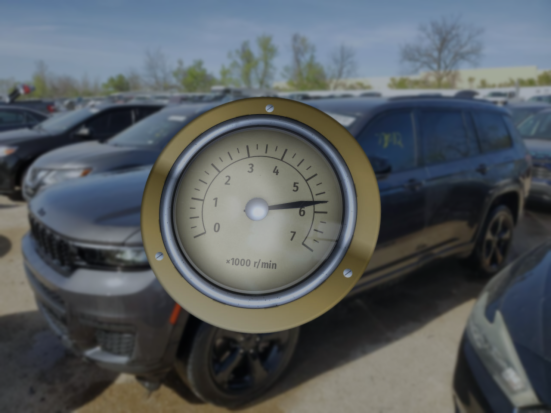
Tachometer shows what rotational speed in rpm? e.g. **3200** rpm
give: **5750** rpm
